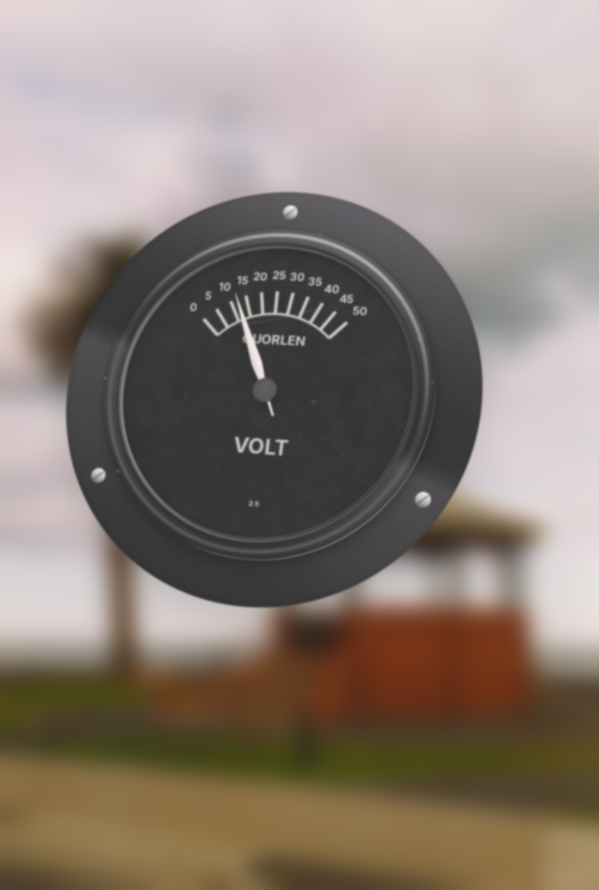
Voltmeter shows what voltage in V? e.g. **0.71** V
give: **12.5** V
